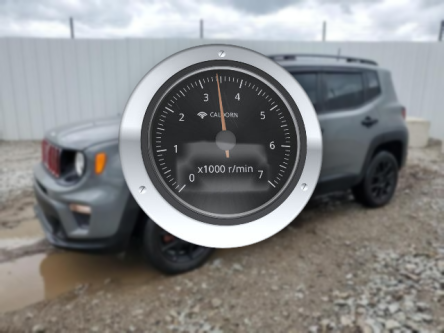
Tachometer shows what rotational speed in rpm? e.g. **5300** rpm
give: **3400** rpm
